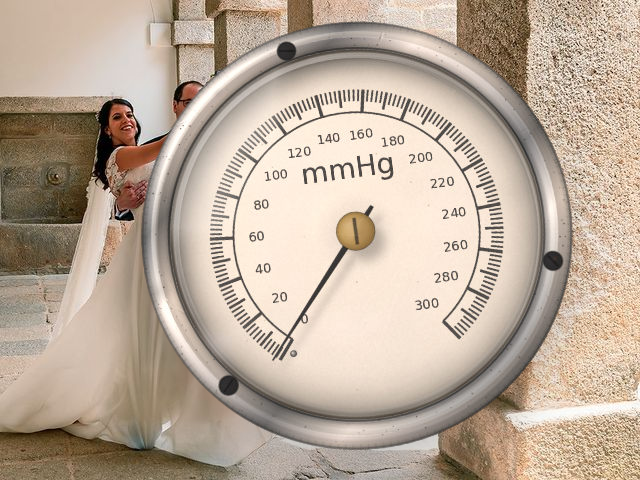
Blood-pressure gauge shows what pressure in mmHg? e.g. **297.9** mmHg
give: **2** mmHg
